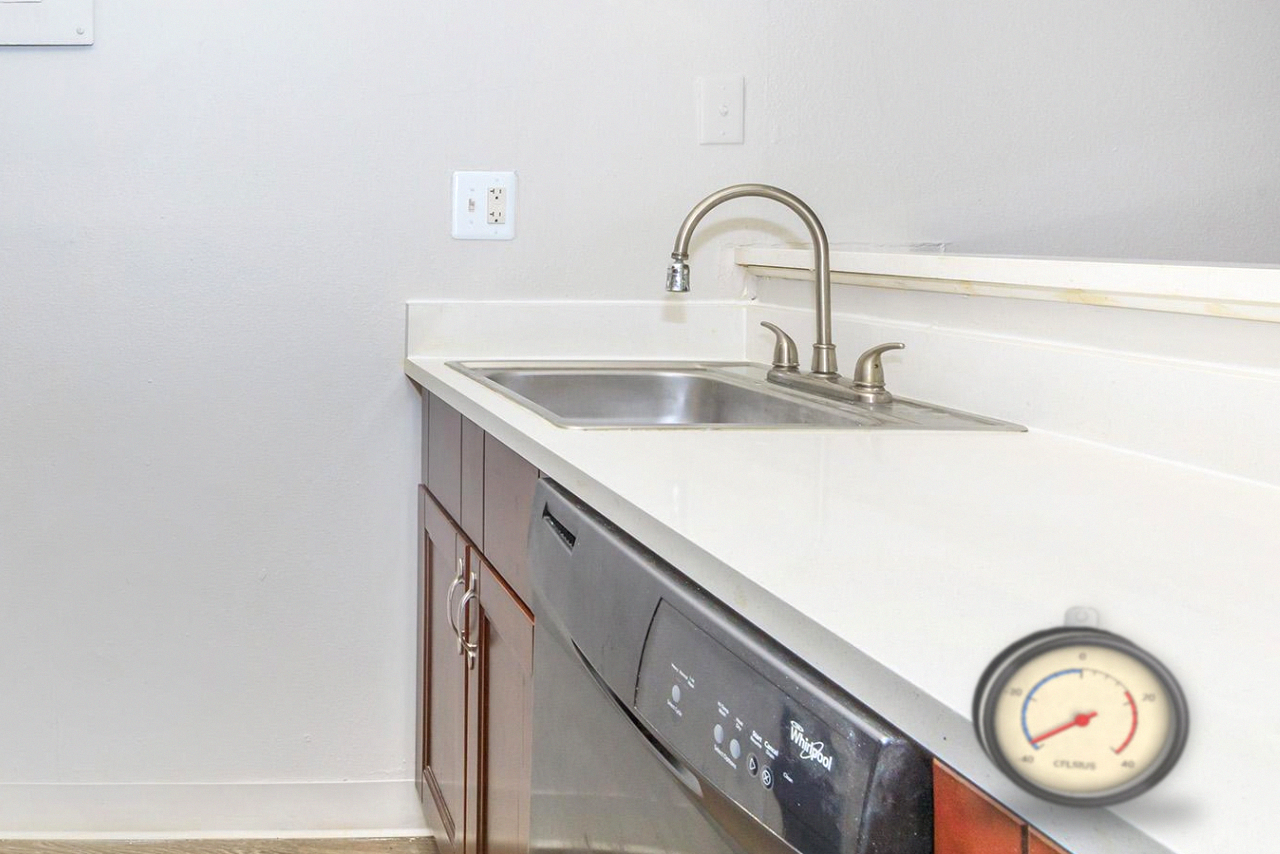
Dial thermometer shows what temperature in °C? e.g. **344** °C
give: **-36** °C
